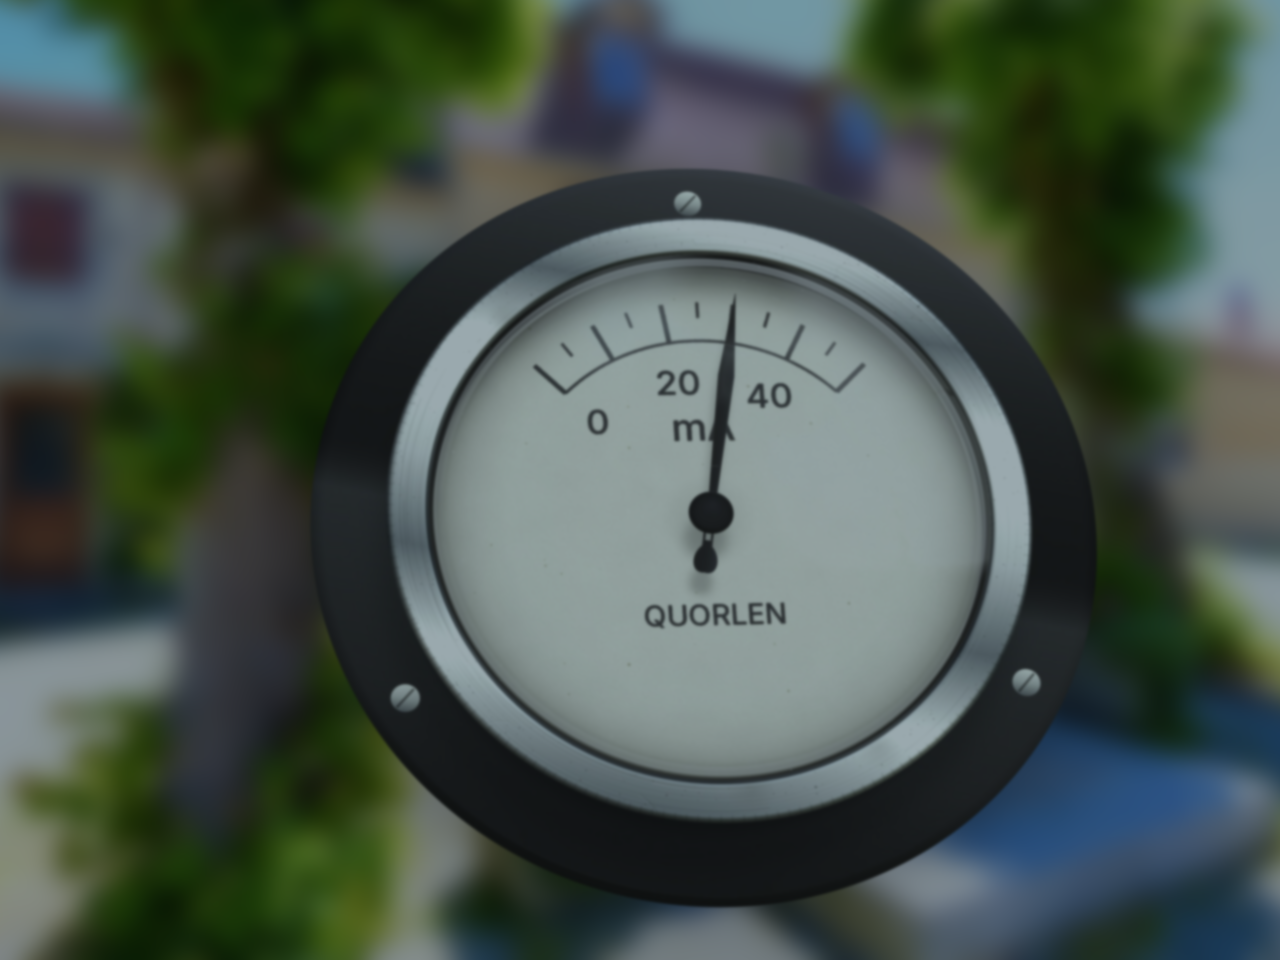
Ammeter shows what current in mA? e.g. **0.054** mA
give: **30** mA
